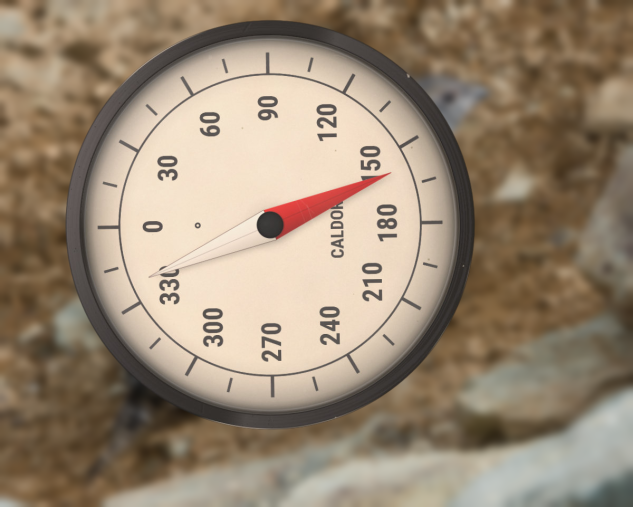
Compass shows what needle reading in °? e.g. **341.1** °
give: **157.5** °
